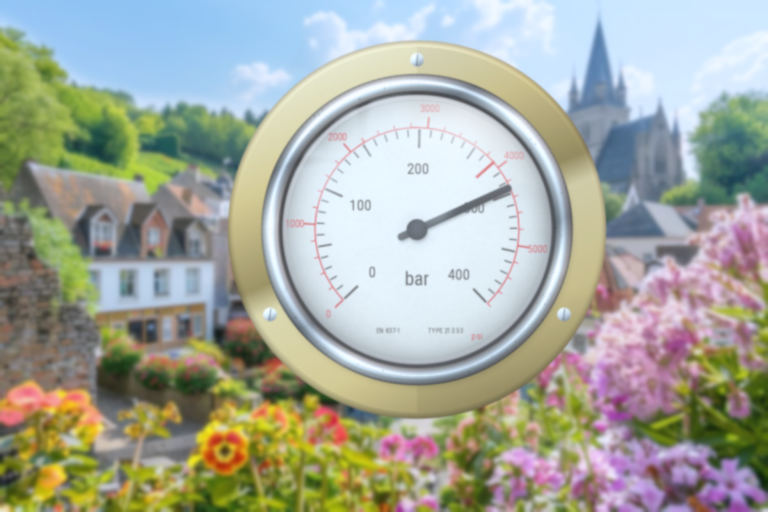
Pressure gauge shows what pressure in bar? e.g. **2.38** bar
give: **295** bar
